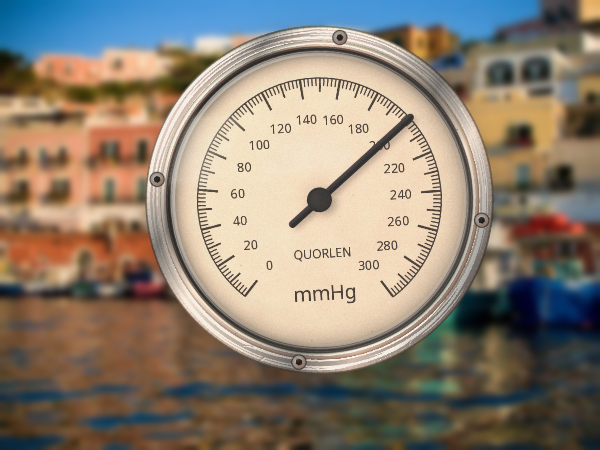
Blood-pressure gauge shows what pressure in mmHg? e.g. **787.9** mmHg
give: **200** mmHg
